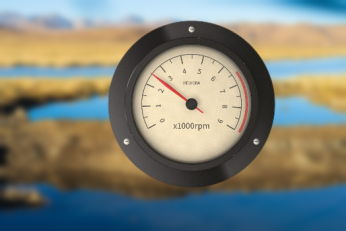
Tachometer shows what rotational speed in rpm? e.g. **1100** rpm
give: **2500** rpm
